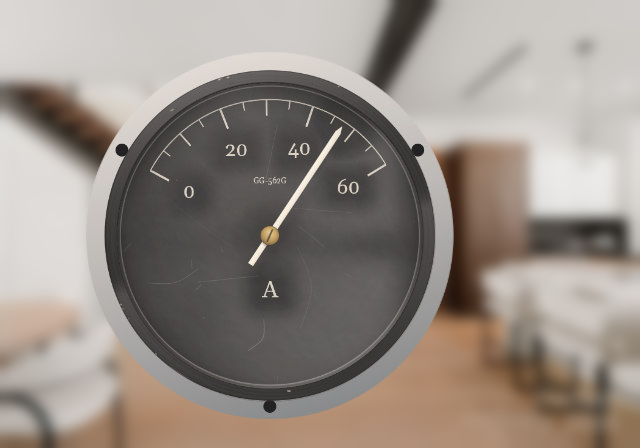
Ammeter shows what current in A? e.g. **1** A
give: **47.5** A
